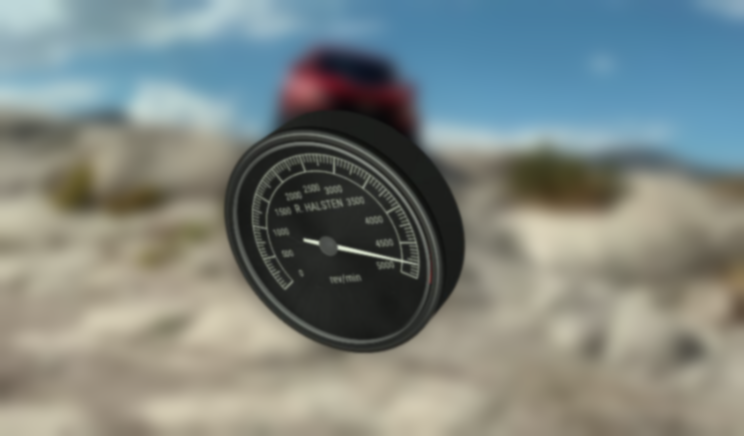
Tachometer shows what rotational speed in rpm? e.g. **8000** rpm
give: **4750** rpm
